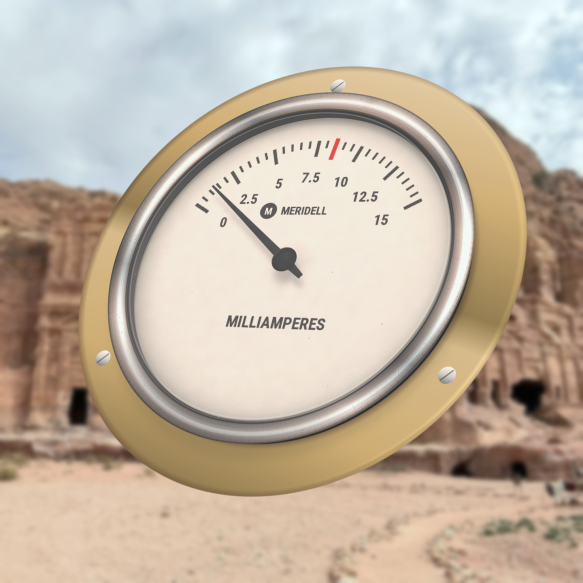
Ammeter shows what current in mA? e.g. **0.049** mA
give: **1.25** mA
